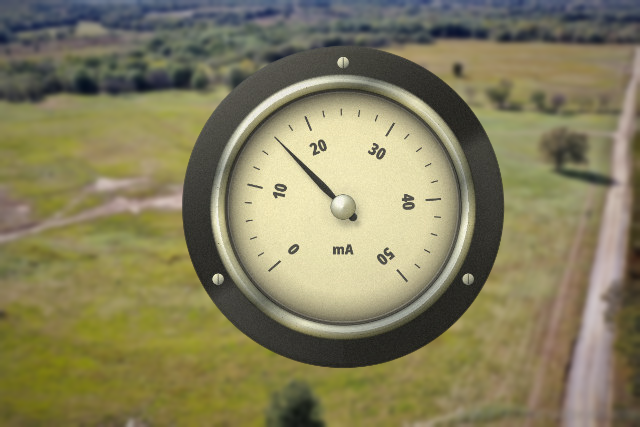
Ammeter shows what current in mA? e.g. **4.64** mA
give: **16** mA
